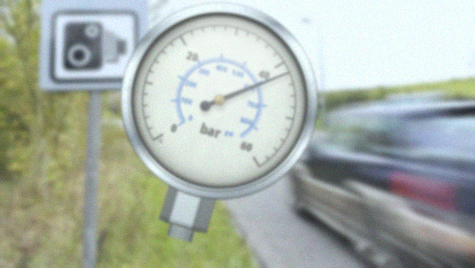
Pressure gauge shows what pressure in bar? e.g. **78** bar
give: **42** bar
